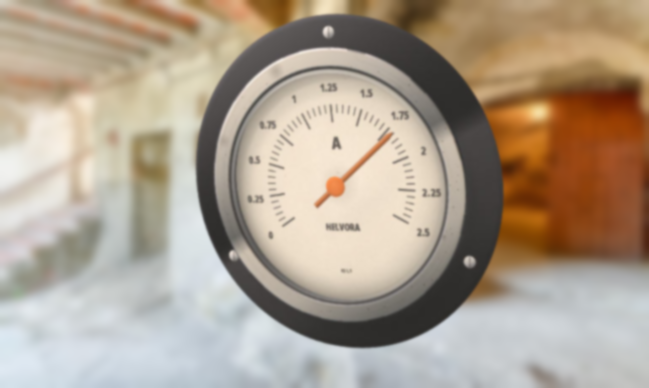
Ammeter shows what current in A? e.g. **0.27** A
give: **1.8** A
